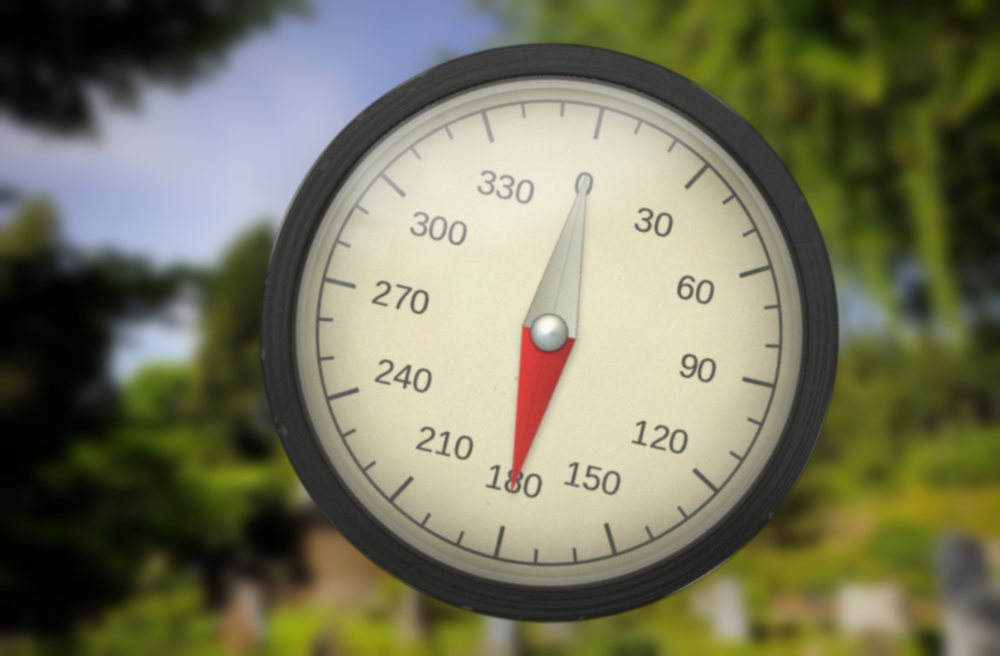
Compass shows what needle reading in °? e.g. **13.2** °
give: **180** °
